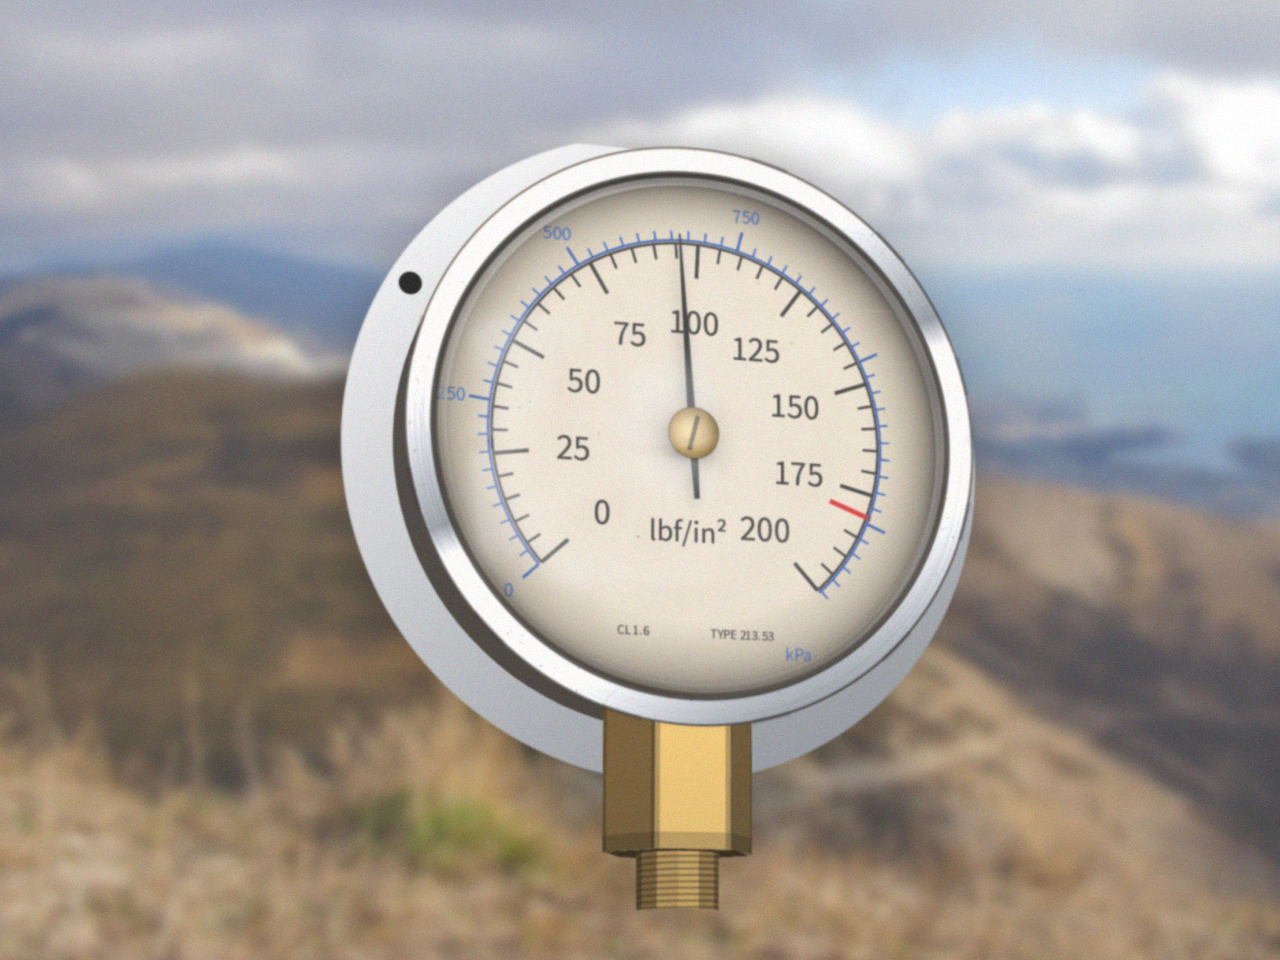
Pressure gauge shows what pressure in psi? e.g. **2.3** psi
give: **95** psi
